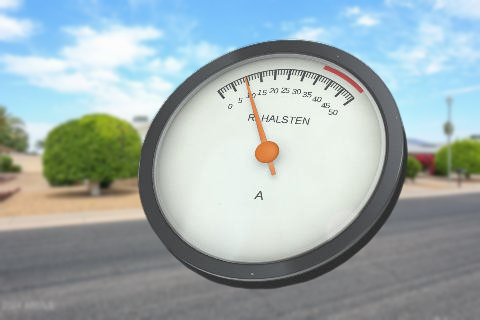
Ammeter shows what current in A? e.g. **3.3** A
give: **10** A
